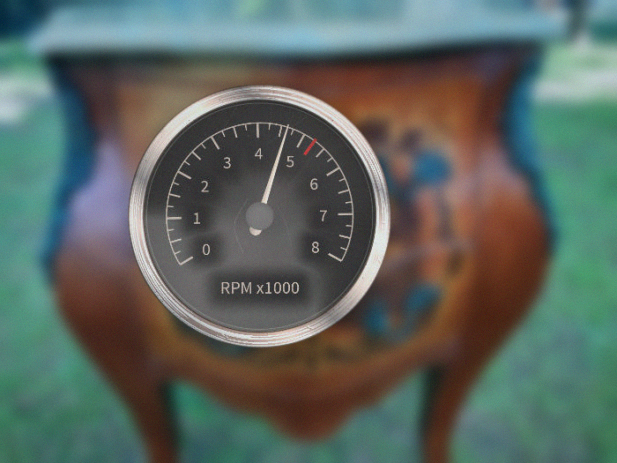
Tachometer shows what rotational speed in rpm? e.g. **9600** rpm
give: **4625** rpm
